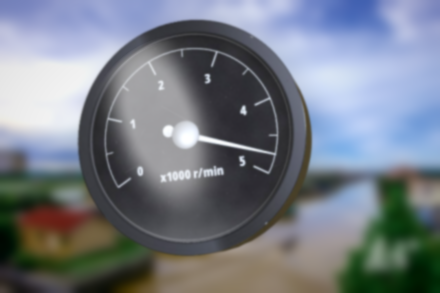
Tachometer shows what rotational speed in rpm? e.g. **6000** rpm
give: **4750** rpm
